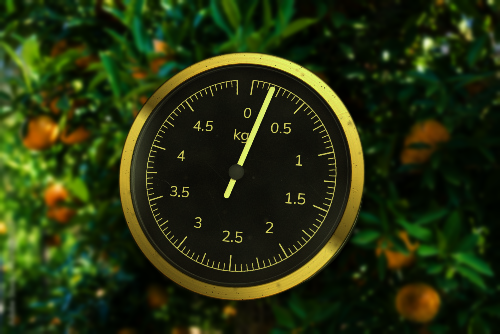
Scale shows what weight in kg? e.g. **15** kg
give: **0.2** kg
